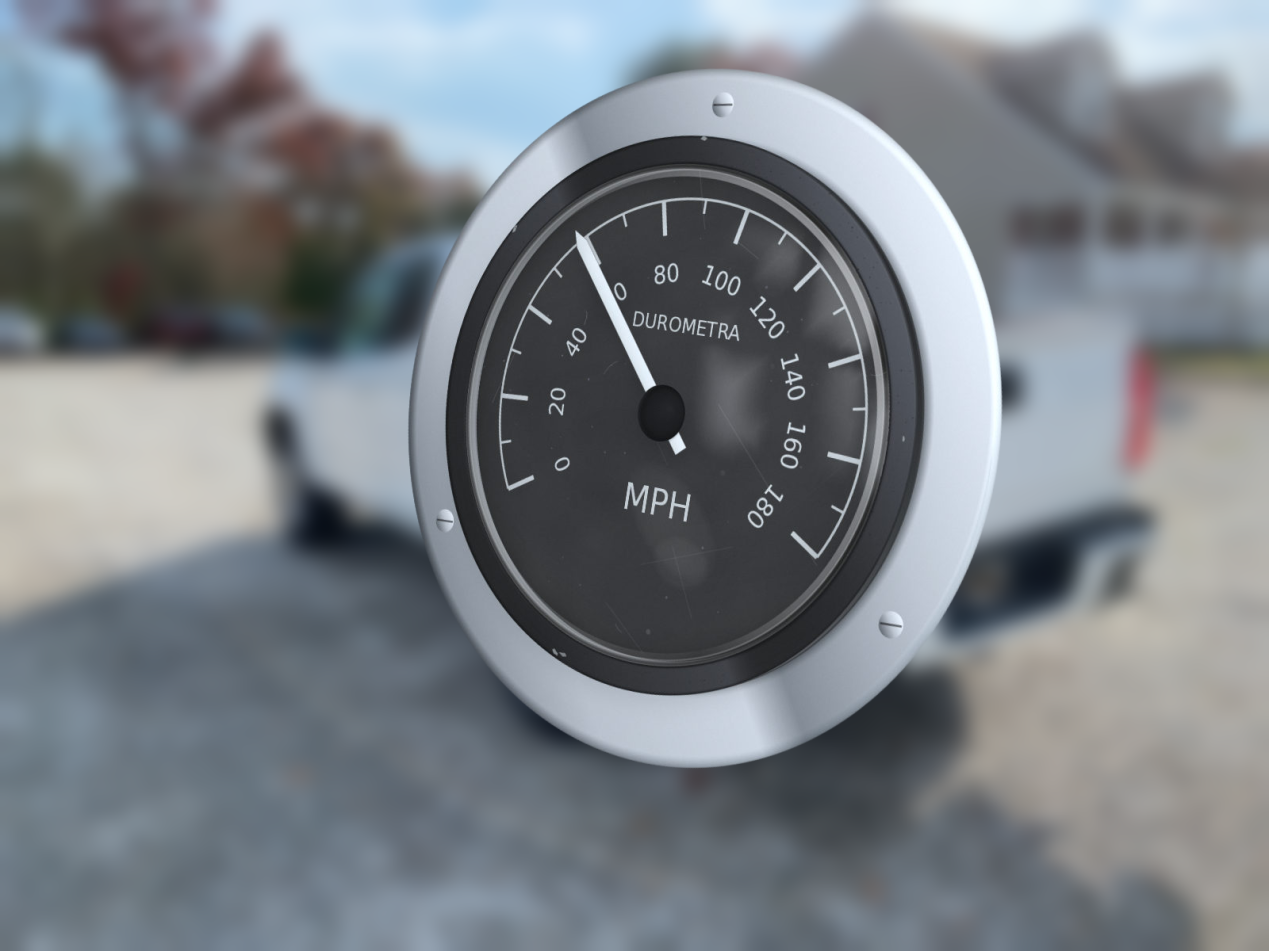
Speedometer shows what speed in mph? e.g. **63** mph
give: **60** mph
